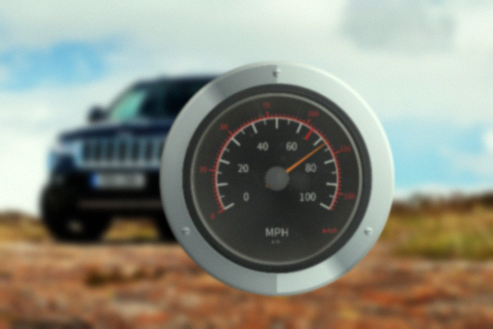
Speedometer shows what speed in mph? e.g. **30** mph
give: **72.5** mph
